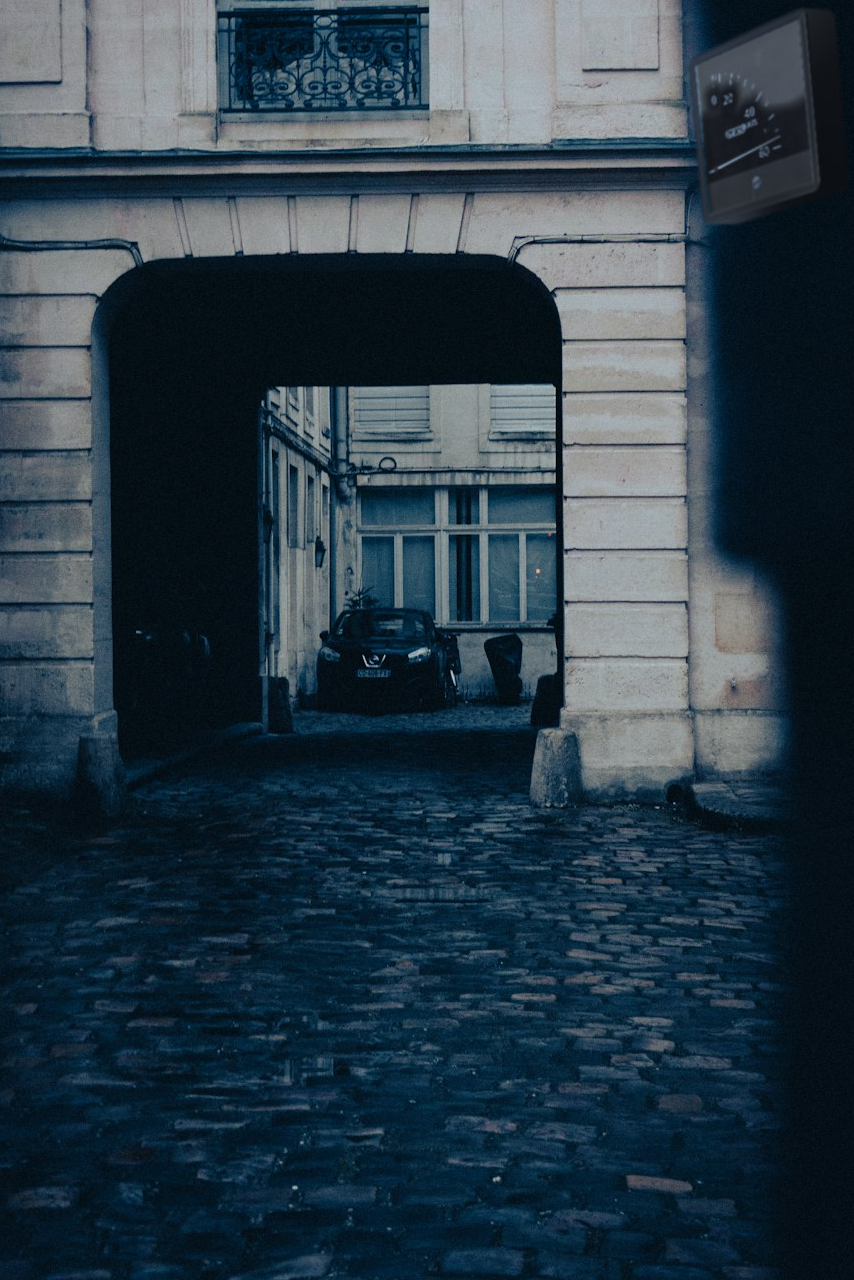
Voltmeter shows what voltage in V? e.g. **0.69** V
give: **57.5** V
